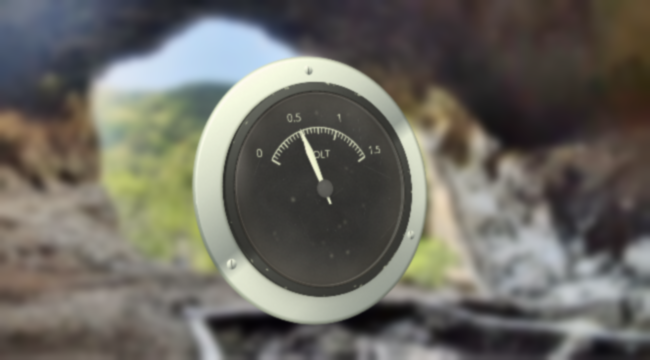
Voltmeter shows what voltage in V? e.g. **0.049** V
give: **0.5** V
